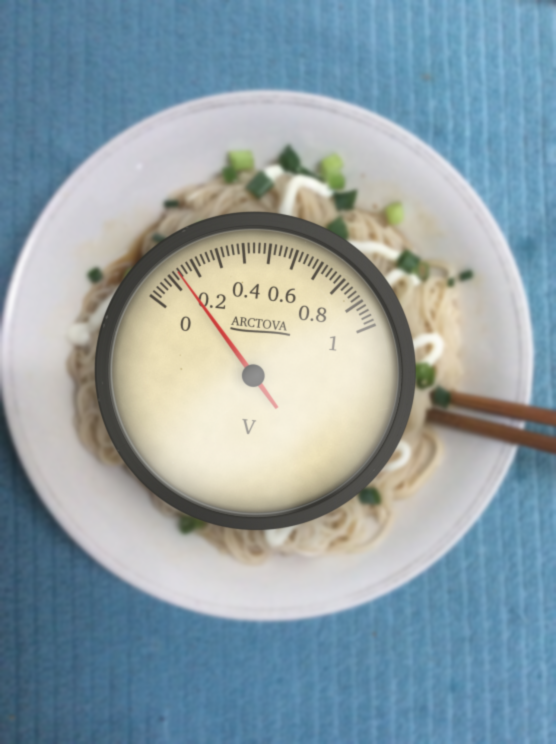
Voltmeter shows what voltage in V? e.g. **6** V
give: **0.14** V
